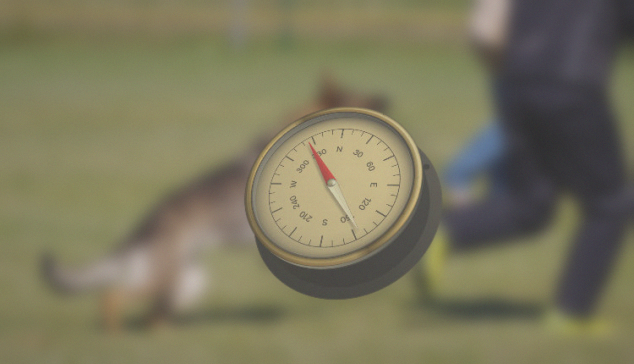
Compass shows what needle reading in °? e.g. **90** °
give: **325** °
